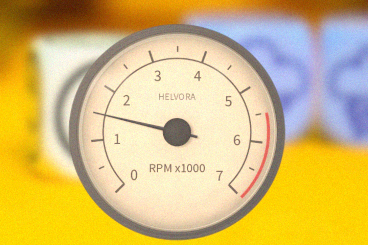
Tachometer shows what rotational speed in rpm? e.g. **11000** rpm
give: **1500** rpm
